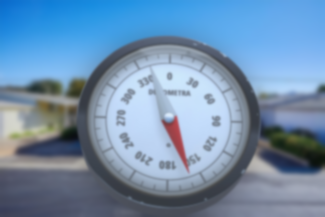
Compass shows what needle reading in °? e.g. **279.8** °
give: **160** °
